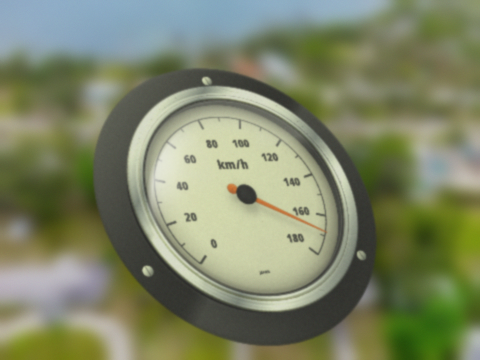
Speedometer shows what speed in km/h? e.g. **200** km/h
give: **170** km/h
